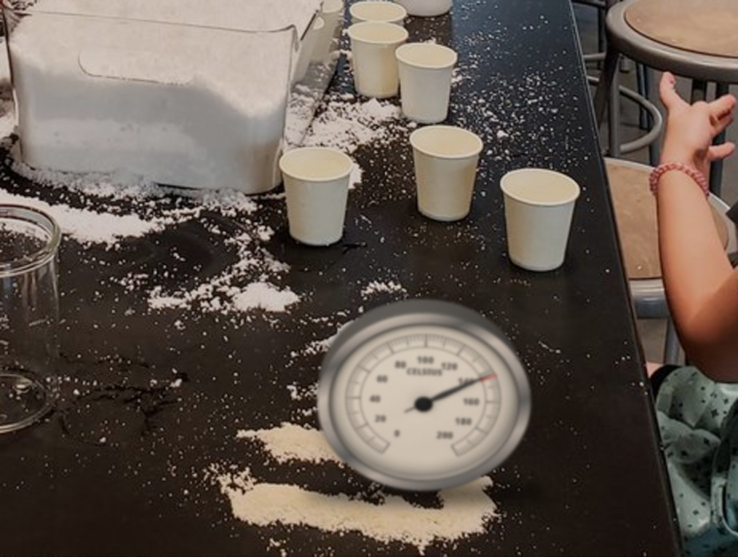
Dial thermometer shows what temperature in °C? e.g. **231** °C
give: **140** °C
